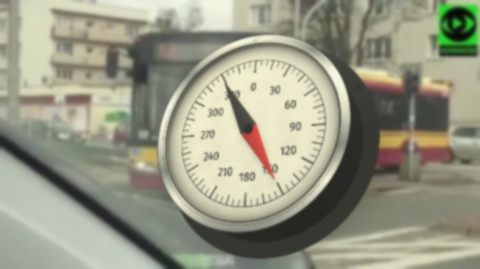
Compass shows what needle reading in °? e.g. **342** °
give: **150** °
